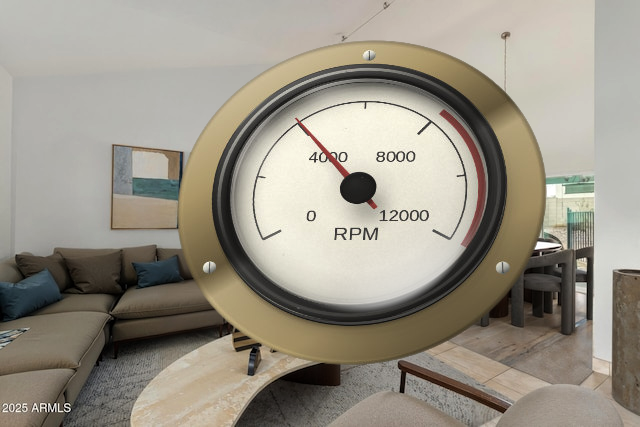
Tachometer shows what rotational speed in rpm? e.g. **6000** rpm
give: **4000** rpm
